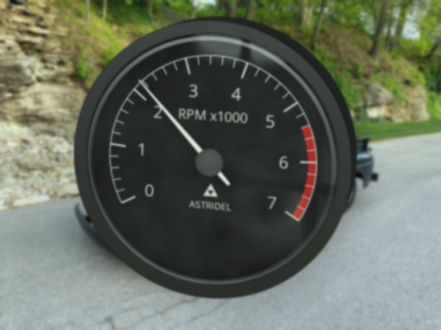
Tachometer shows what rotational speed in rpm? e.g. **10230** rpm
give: **2200** rpm
